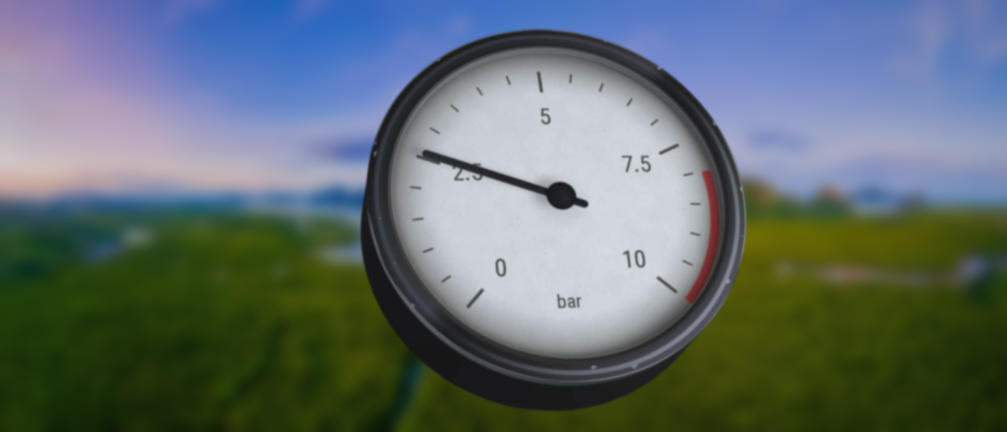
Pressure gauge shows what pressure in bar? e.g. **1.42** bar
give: **2.5** bar
